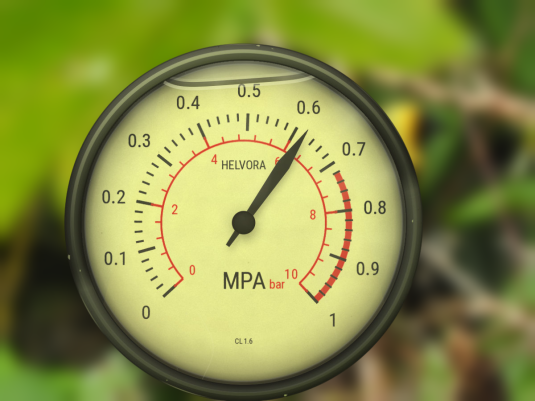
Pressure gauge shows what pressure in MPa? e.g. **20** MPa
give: **0.62** MPa
